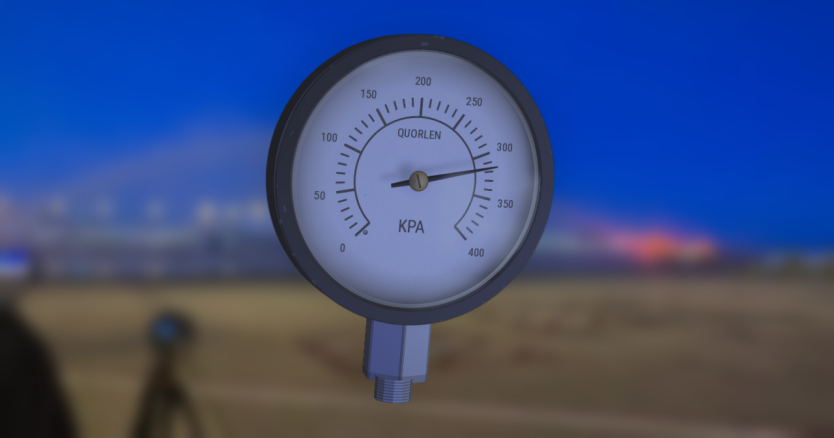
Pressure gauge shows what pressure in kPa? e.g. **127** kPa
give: **315** kPa
